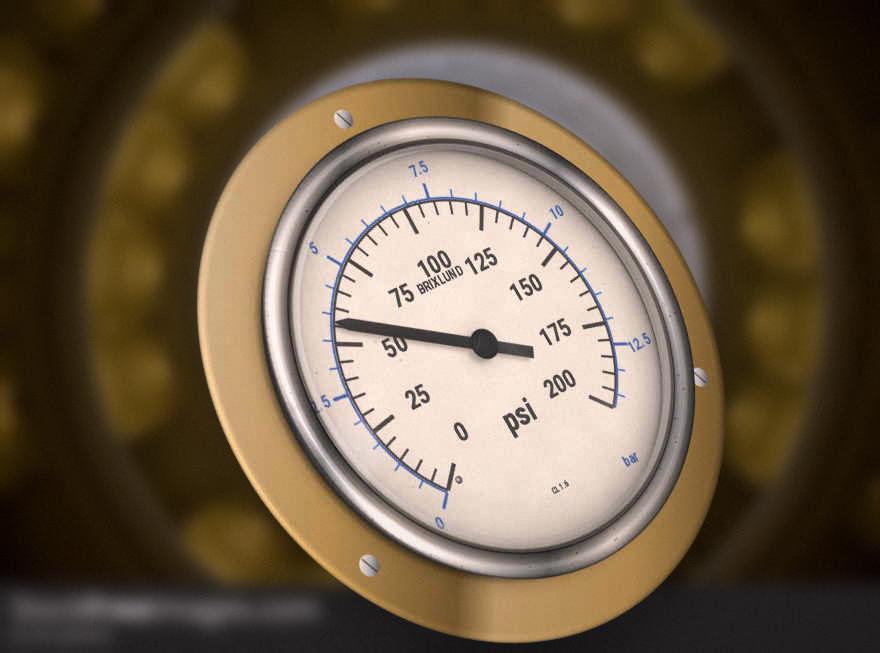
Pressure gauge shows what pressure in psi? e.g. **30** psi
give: **55** psi
